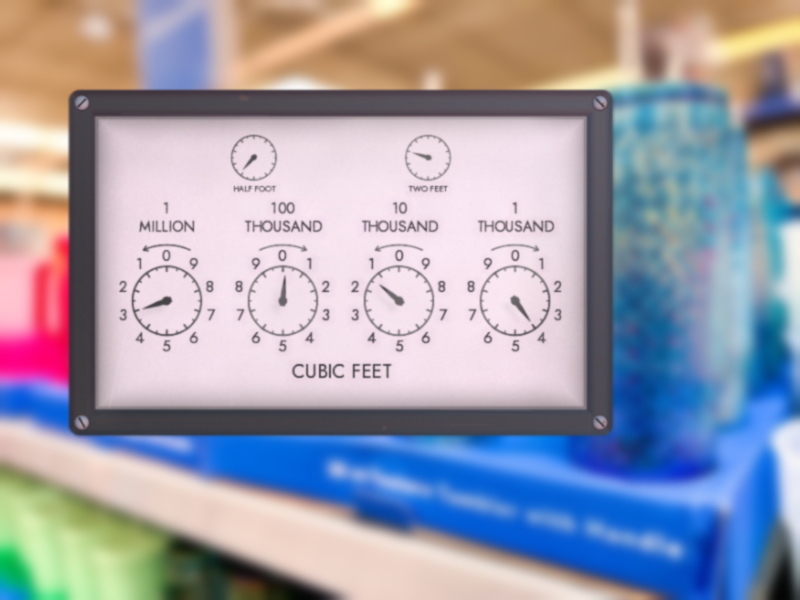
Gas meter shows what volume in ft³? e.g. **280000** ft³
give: **301400** ft³
